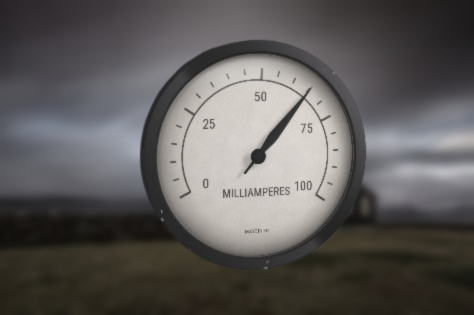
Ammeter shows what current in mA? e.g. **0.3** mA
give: **65** mA
